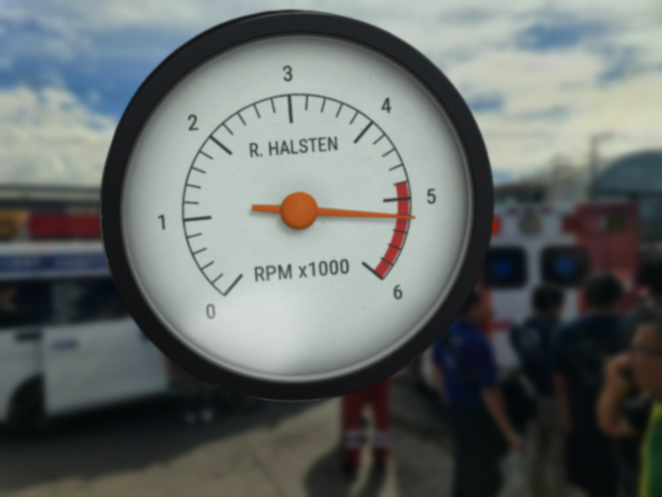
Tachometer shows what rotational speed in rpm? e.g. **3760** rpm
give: **5200** rpm
